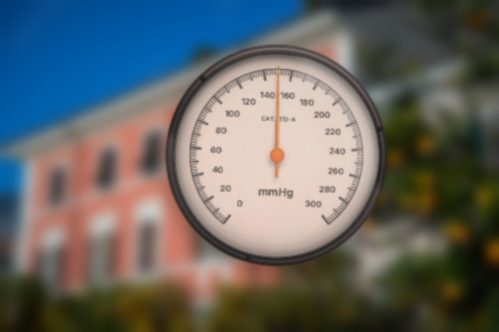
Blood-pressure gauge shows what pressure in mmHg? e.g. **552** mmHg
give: **150** mmHg
